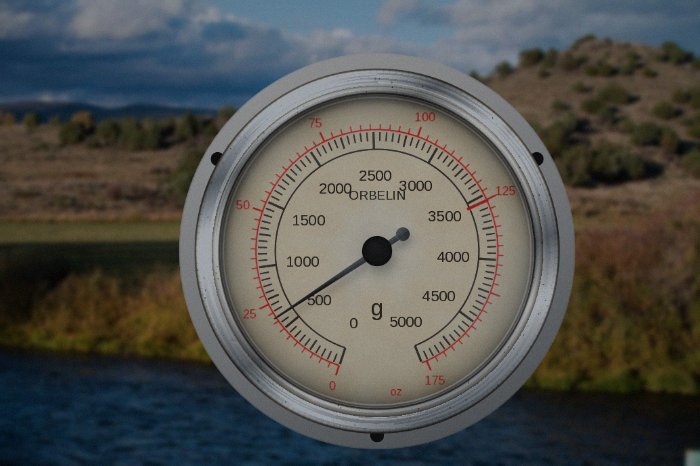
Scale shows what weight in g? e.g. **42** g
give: **600** g
